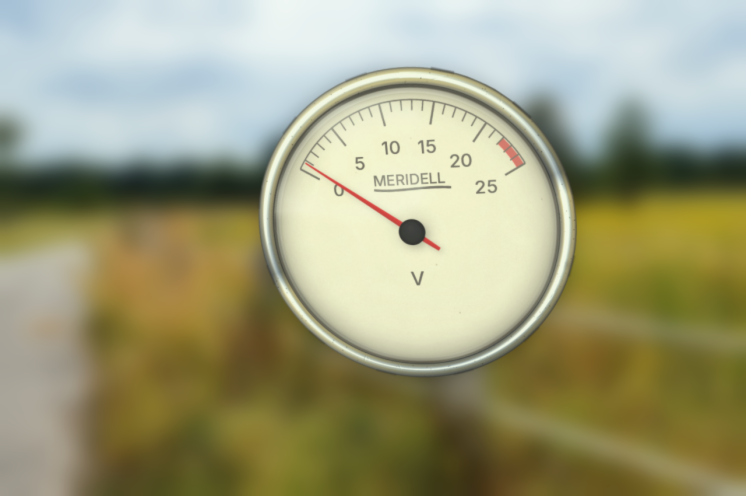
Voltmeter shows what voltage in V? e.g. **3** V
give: **1** V
